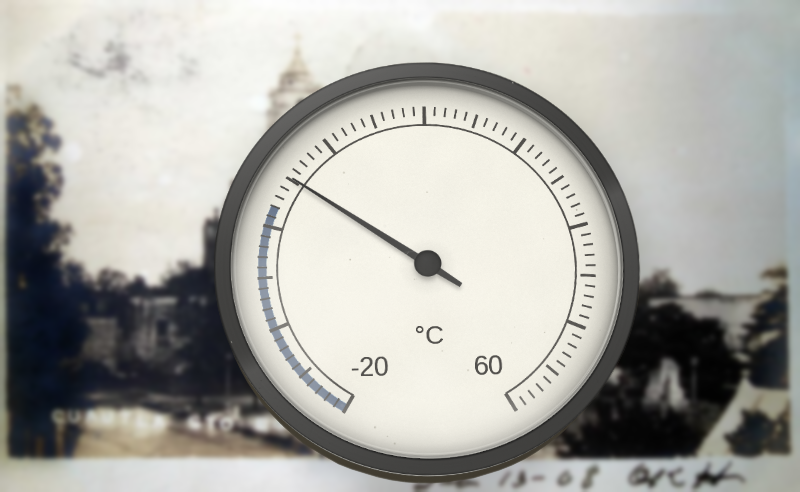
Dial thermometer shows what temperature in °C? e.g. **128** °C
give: **5** °C
